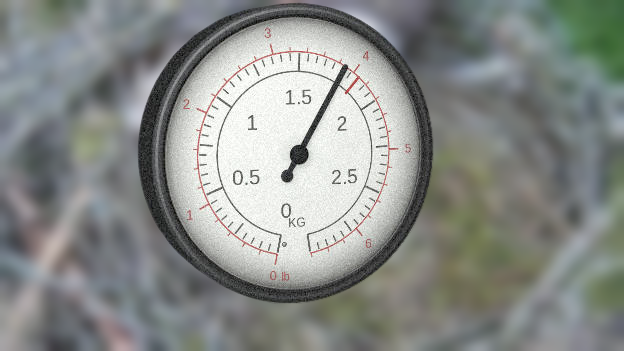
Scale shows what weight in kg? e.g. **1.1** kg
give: **1.75** kg
